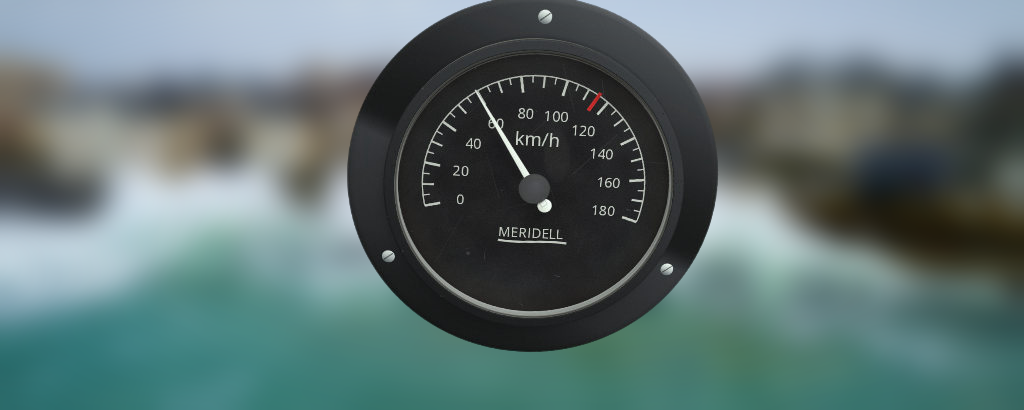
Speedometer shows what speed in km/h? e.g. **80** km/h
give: **60** km/h
